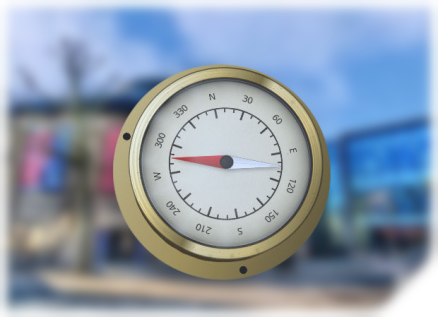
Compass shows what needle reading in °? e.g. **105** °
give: **285** °
